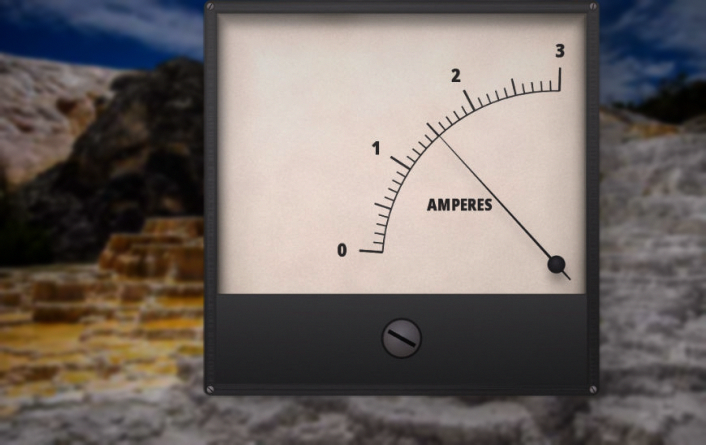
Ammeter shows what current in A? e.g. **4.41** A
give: **1.5** A
